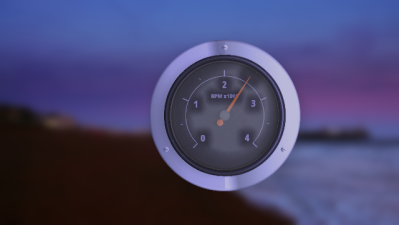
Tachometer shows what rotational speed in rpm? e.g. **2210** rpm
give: **2500** rpm
